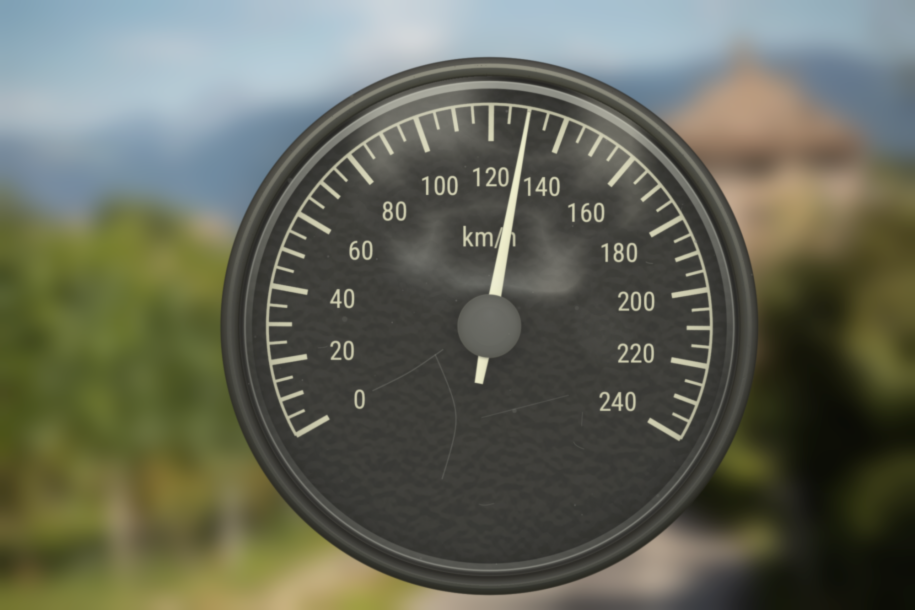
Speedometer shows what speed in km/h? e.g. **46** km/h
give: **130** km/h
